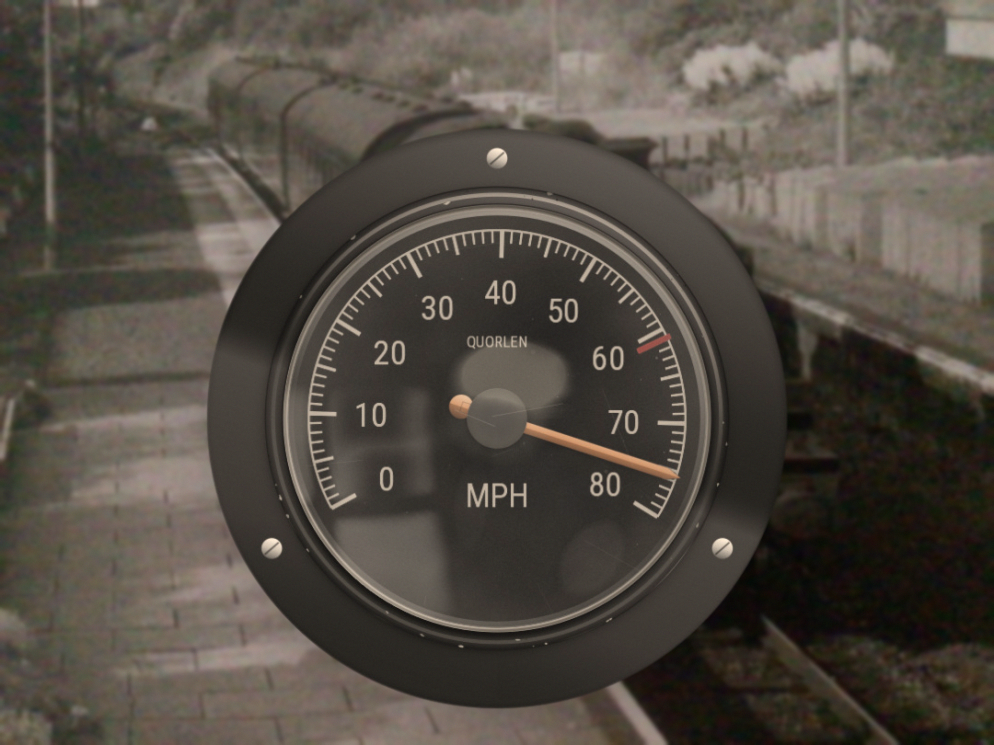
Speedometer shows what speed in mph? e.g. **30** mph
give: **75.5** mph
